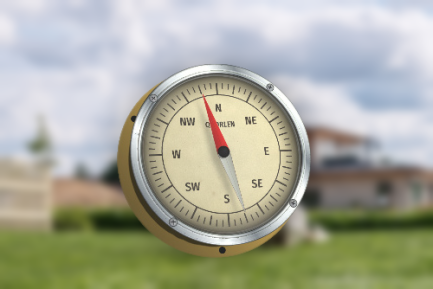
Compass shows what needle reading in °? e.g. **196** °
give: **345** °
